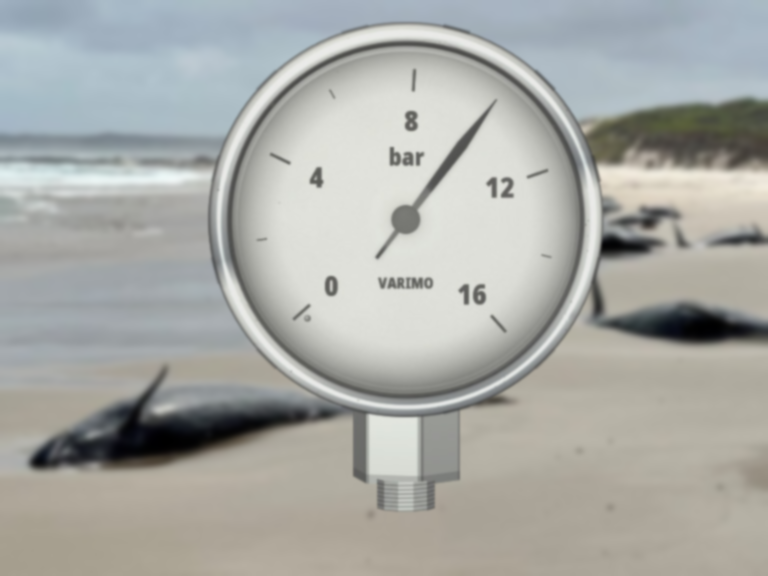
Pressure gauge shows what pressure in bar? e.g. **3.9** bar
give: **10** bar
